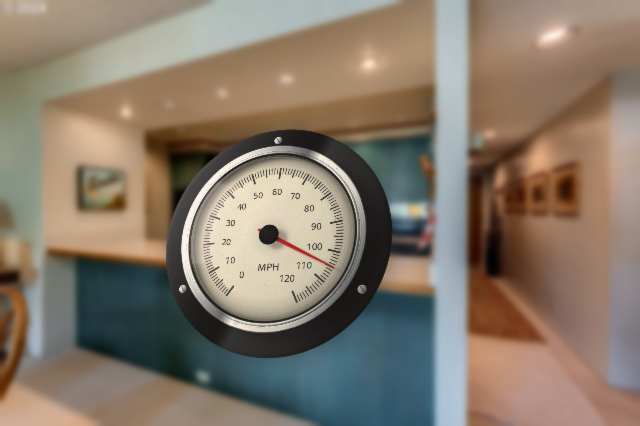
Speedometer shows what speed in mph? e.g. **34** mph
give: **105** mph
